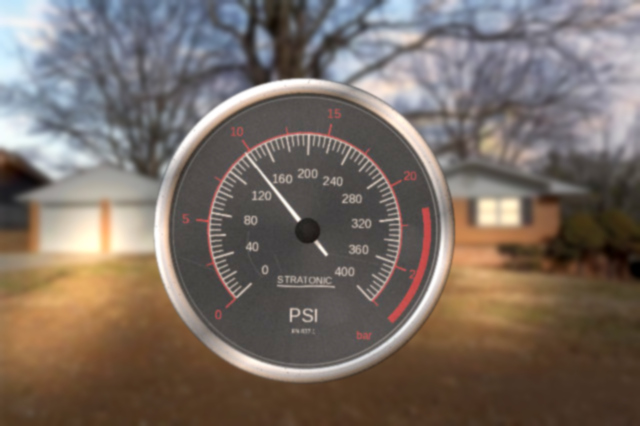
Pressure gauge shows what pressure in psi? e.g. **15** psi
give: **140** psi
